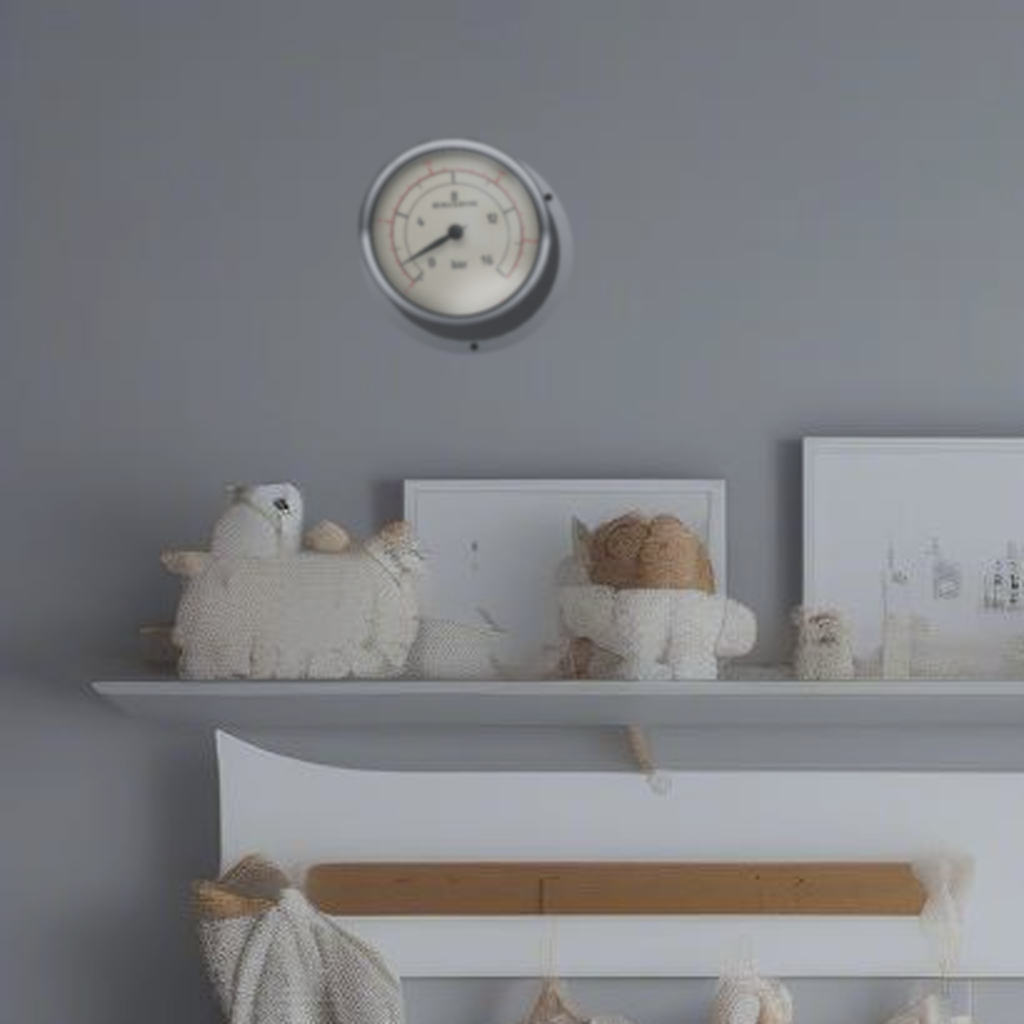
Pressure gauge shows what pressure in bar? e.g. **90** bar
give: **1** bar
